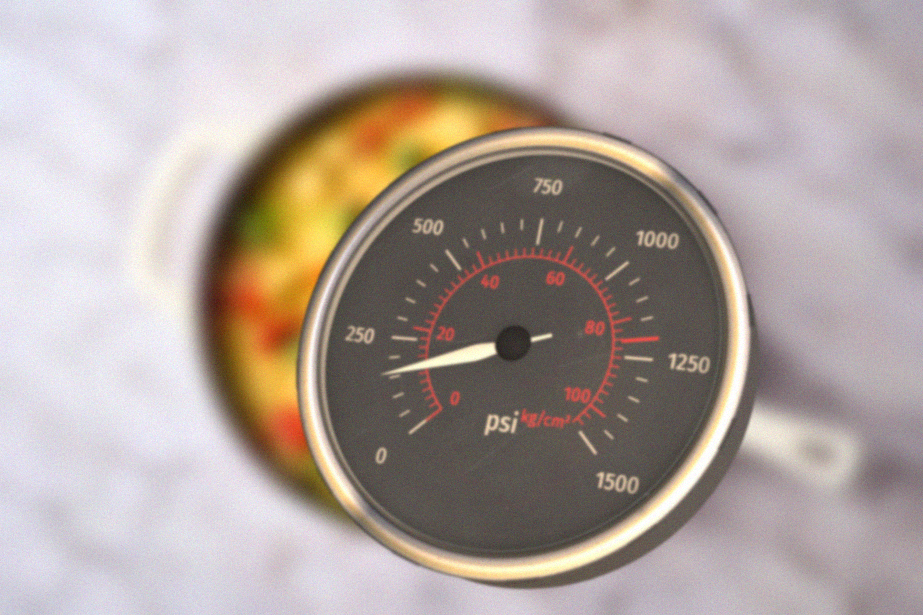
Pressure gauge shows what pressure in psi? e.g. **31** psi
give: **150** psi
